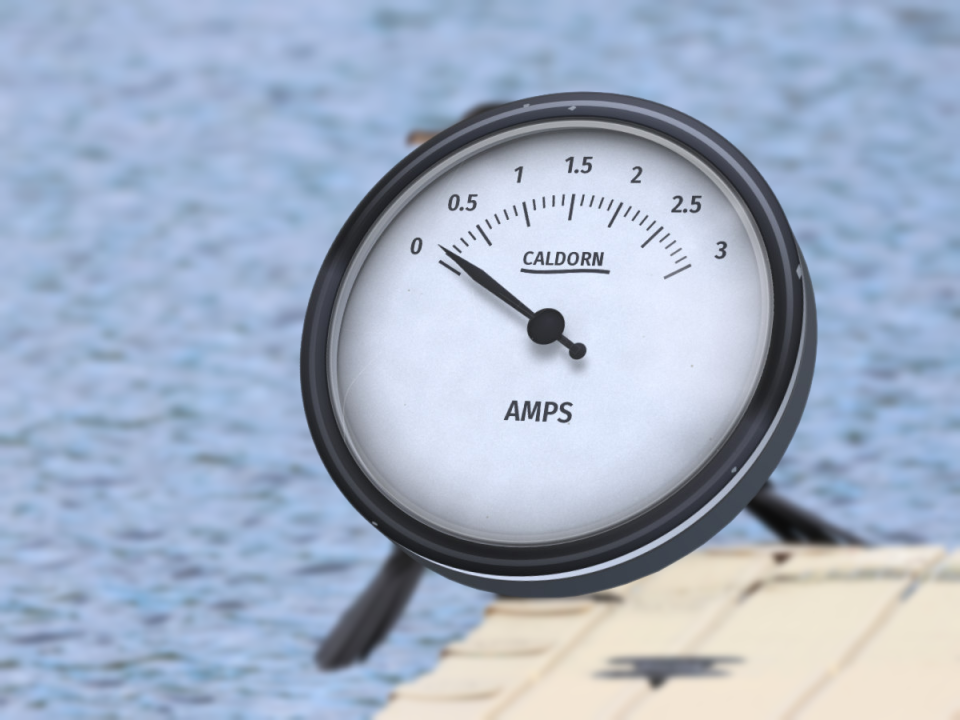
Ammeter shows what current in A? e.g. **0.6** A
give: **0.1** A
